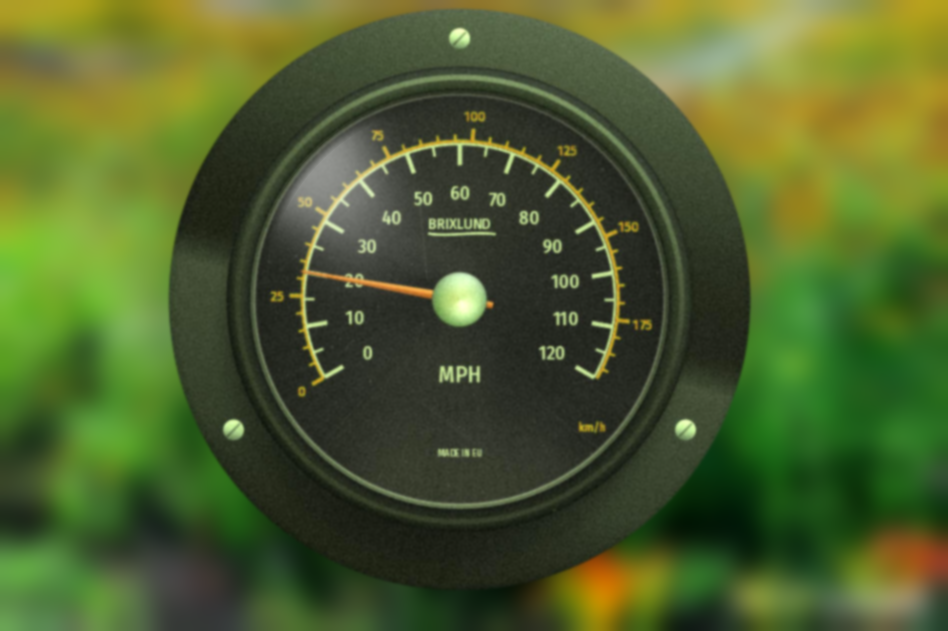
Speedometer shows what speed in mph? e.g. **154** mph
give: **20** mph
